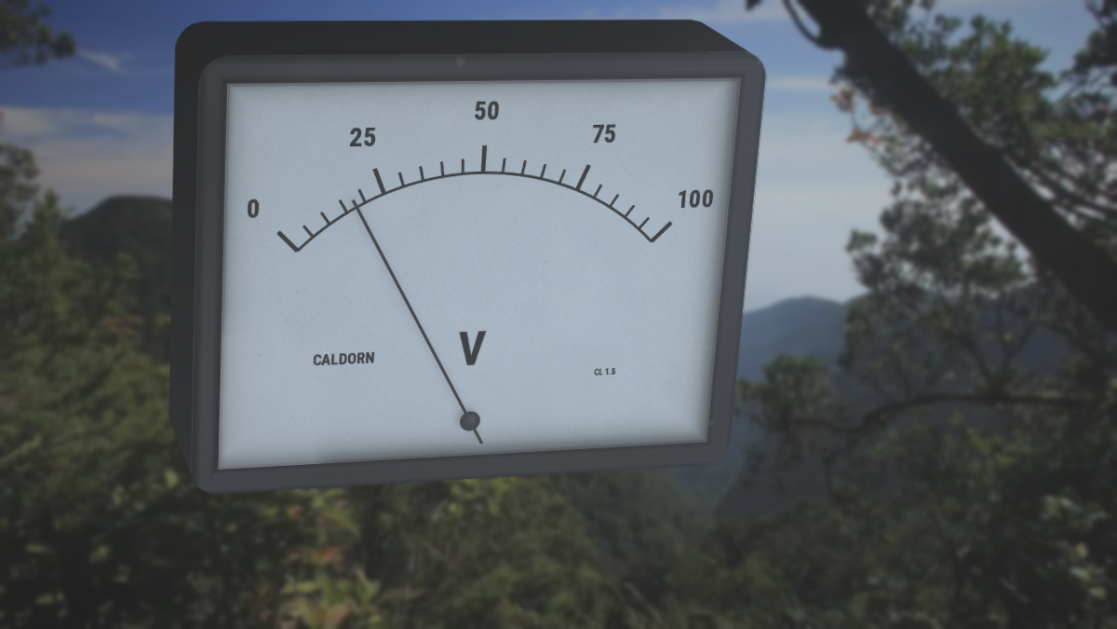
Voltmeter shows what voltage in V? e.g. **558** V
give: **17.5** V
